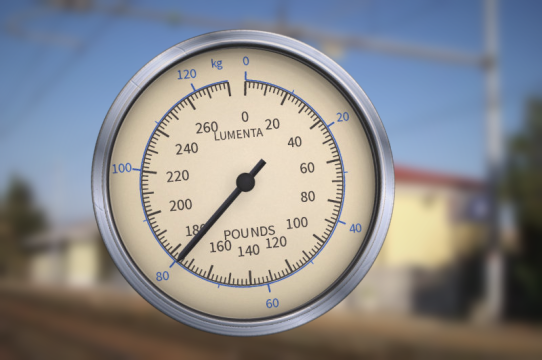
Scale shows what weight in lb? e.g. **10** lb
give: **176** lb
